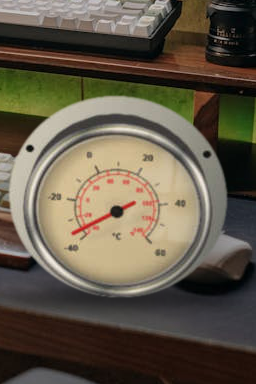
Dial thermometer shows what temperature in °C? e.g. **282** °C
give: **-35** °C
